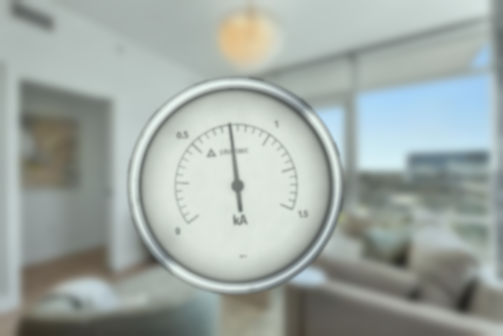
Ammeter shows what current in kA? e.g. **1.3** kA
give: **0.75** kA
